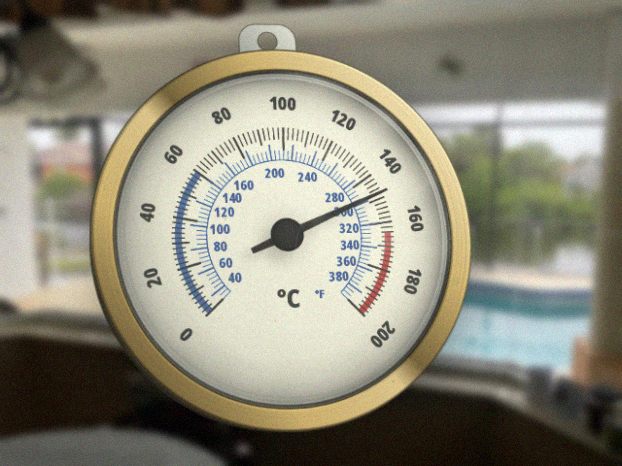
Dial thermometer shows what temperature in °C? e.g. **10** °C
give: **148** °C
